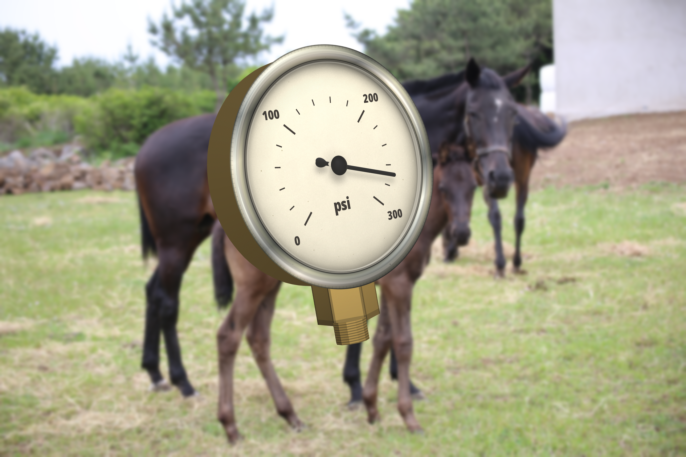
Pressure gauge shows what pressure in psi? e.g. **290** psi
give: **270** psi
